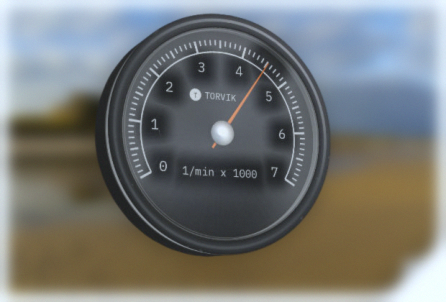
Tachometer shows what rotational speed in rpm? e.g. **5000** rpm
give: **4500** rpm
